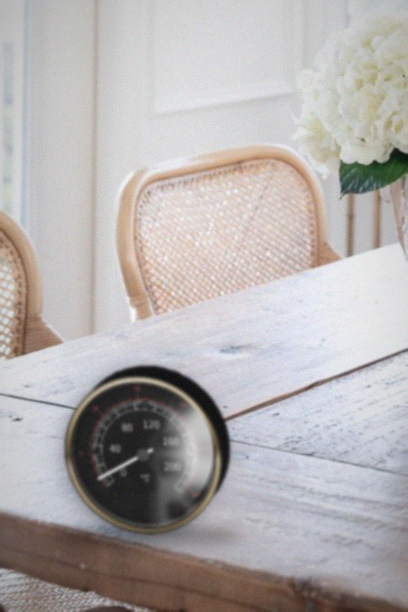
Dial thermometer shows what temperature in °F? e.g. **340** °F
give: **10** °F
